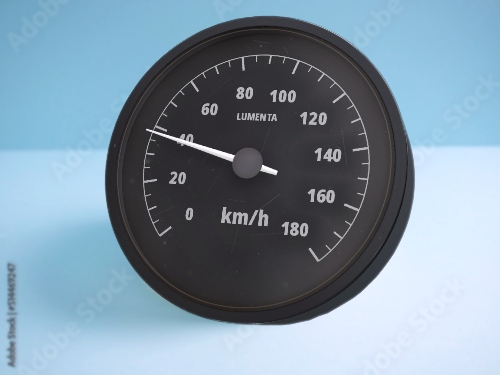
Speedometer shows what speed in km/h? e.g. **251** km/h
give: **37.5** km/h
